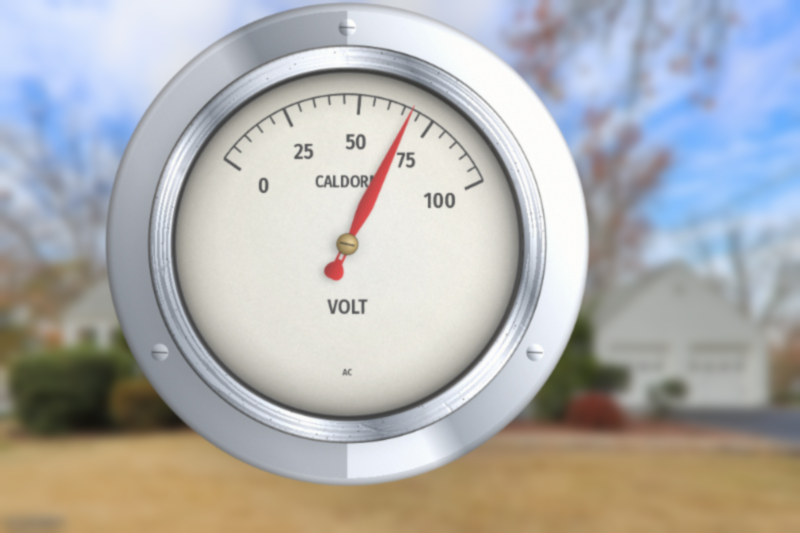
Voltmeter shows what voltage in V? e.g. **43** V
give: **67.5** V
